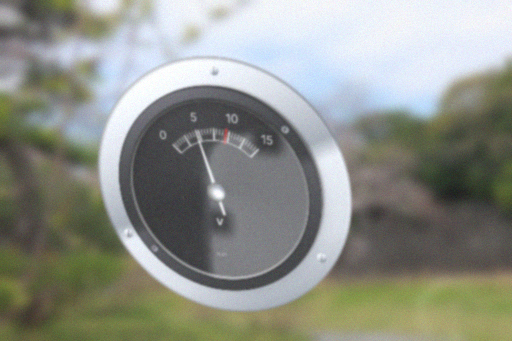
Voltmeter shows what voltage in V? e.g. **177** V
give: **5** V
